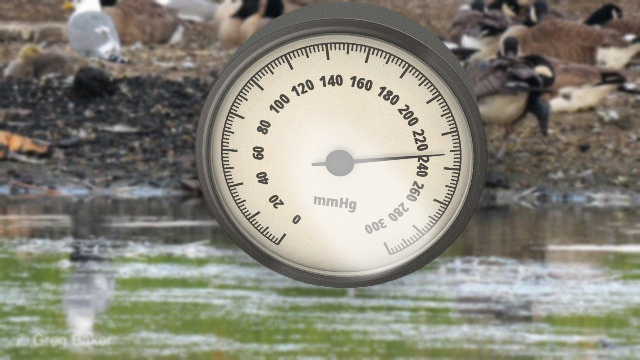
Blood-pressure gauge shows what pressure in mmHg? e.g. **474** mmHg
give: **230** mmHg
